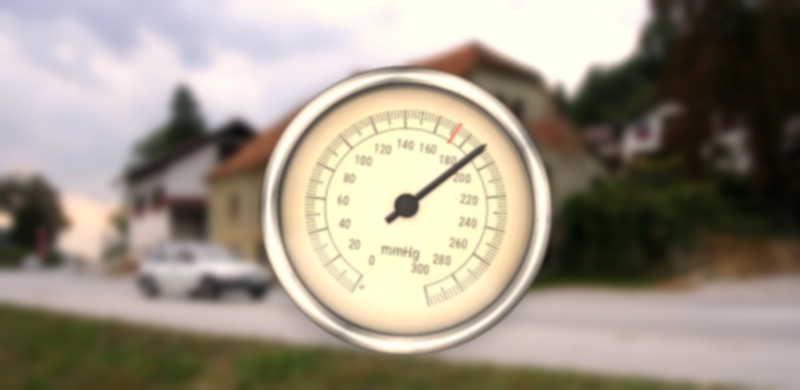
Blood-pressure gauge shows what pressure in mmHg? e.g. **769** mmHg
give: **190** mmHg
